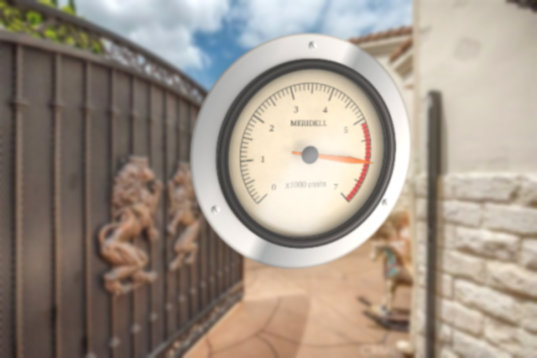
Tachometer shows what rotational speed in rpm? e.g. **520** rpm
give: **6000** rpm
